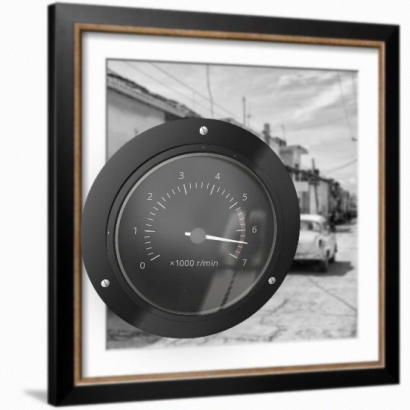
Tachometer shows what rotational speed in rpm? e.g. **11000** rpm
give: **6400** rpm
